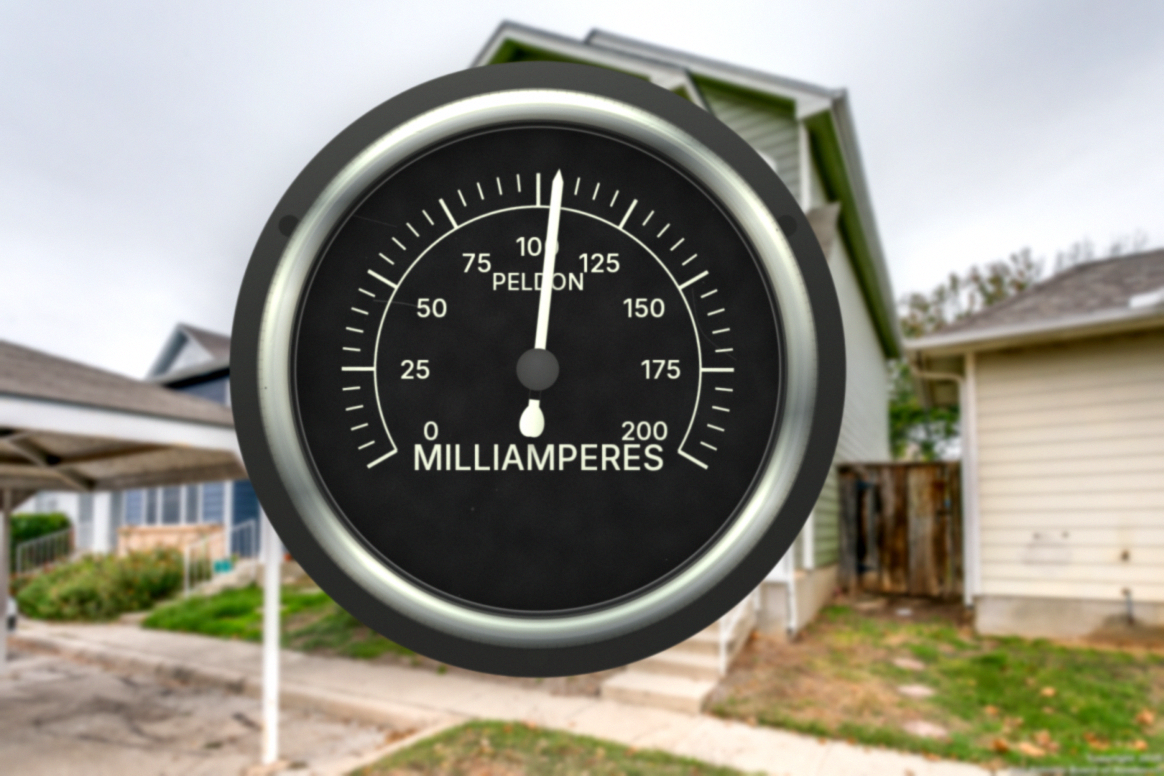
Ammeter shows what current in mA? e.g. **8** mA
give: **105** mA
